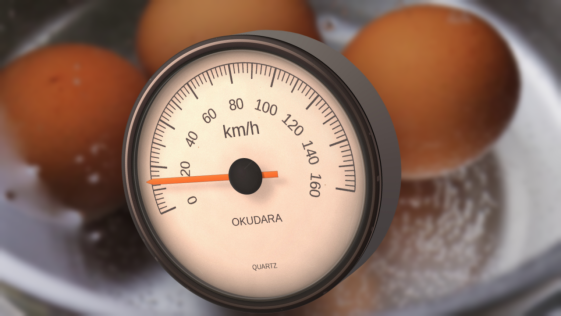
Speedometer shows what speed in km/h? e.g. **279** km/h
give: **14** km/h
